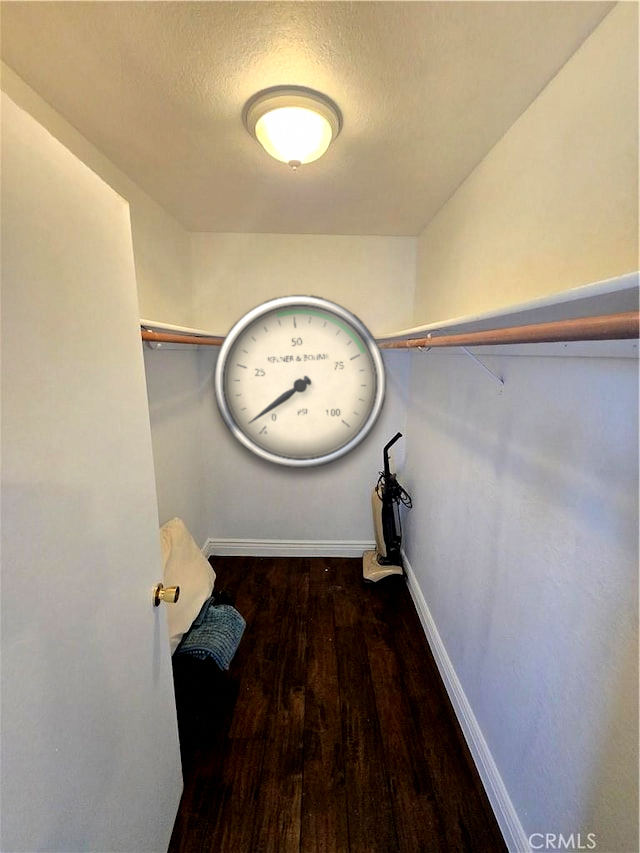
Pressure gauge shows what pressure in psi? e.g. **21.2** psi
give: **5** psi
